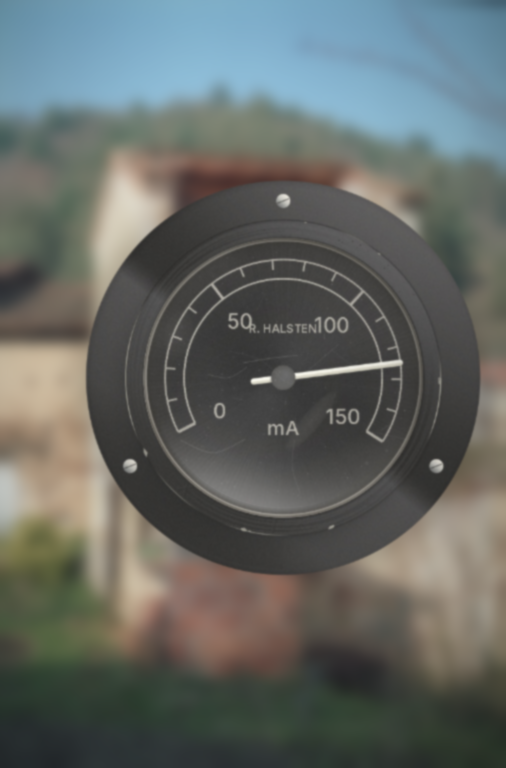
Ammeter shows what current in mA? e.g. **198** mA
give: **125** mA
